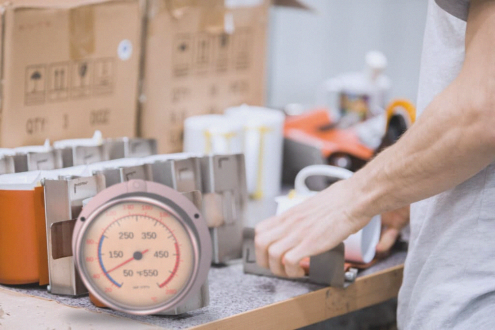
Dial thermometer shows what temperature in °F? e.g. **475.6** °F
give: **100** °F
